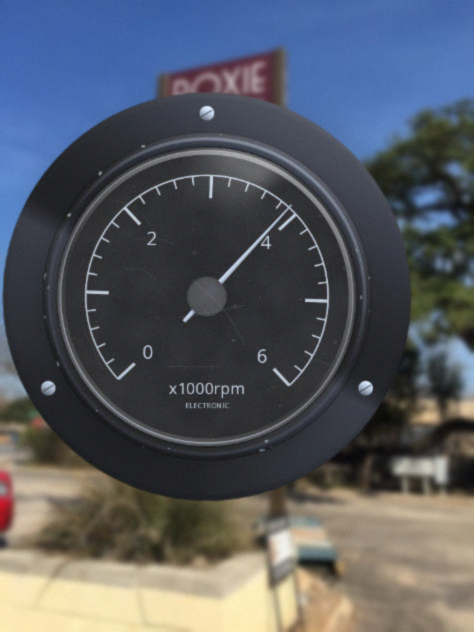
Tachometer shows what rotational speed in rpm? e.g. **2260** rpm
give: **3900** rpm
